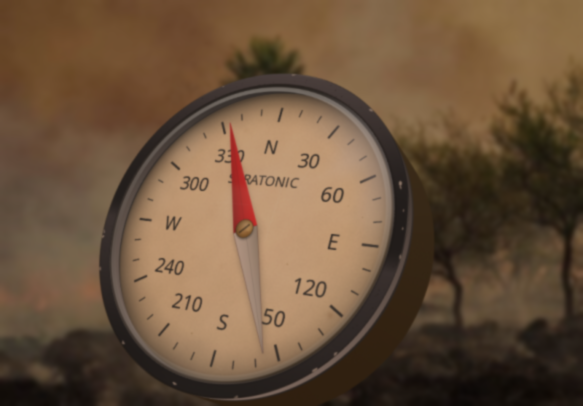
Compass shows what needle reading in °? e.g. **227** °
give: **335** °
